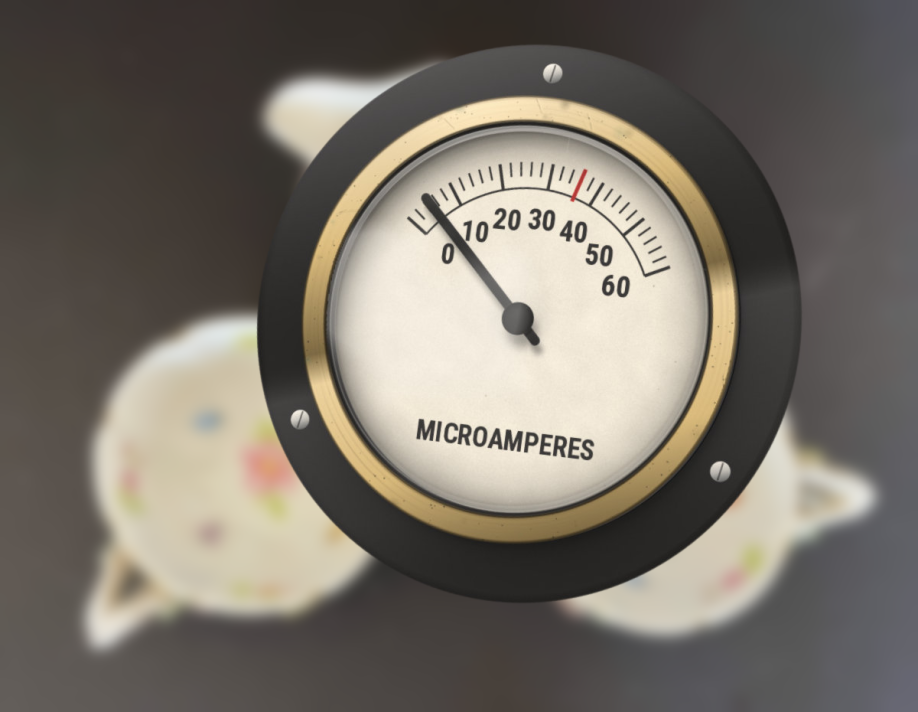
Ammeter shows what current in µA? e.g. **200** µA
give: **5** µA
